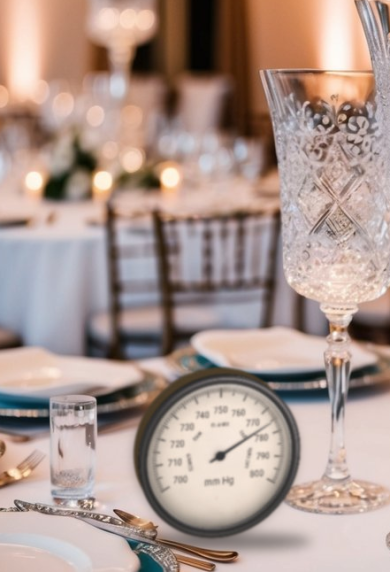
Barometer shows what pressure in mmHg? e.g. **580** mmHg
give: **775** mmHg
